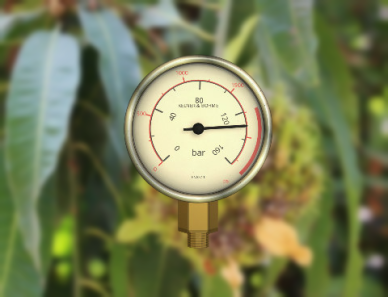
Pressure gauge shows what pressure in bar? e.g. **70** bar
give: **130** bar
